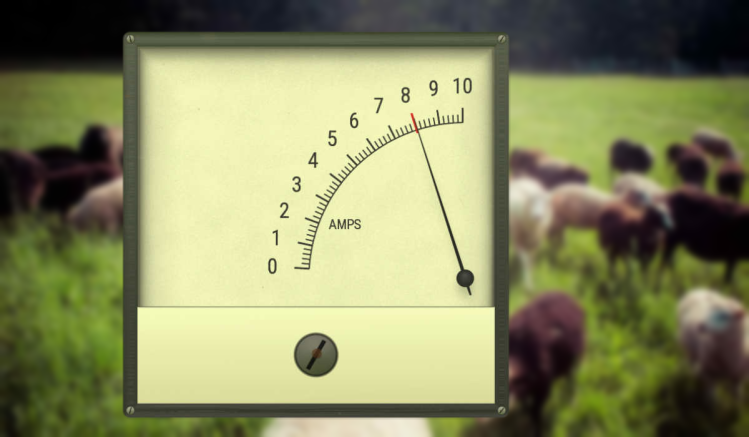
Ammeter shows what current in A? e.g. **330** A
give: **8** A
